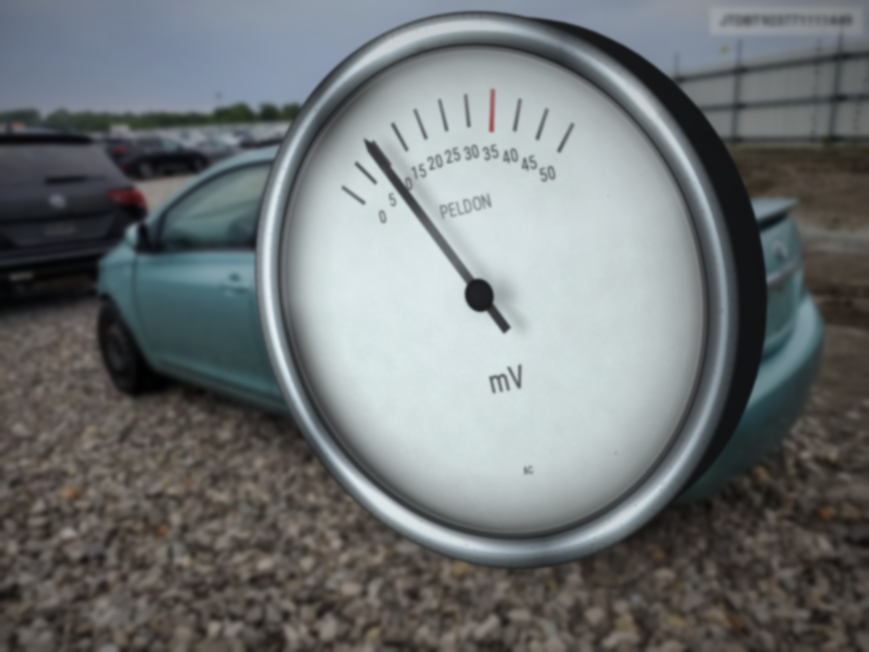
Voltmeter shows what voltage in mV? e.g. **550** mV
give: **10** mV
